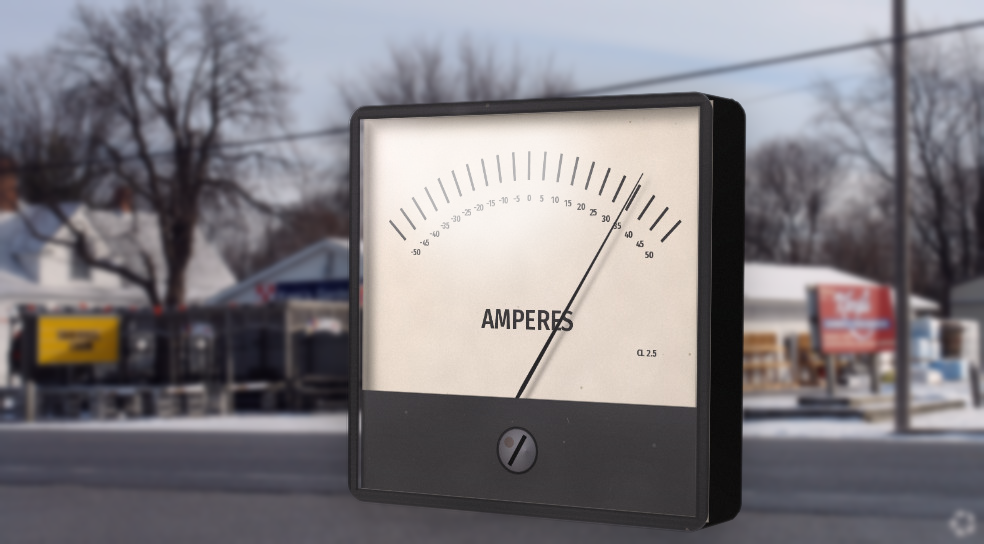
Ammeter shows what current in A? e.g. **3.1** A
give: **35** A
